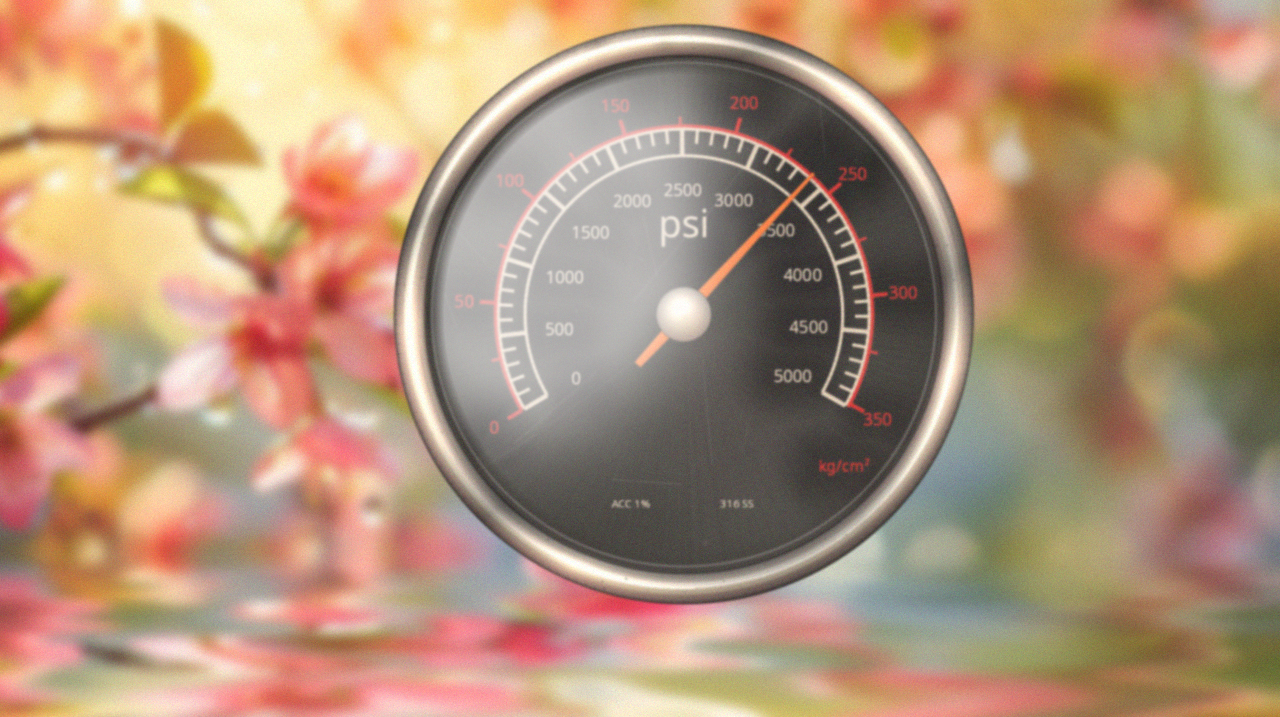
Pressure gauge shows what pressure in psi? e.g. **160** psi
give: **3400** psi
